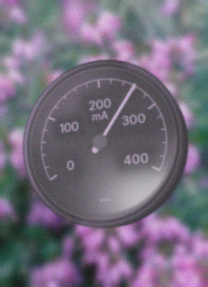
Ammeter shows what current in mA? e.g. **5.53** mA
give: **260** mA
